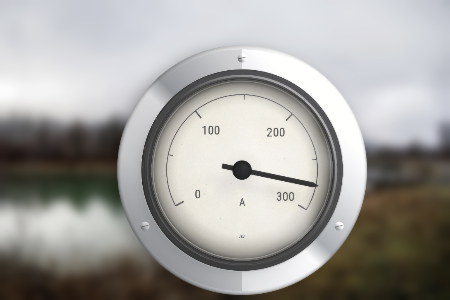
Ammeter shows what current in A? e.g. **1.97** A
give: **275** A
